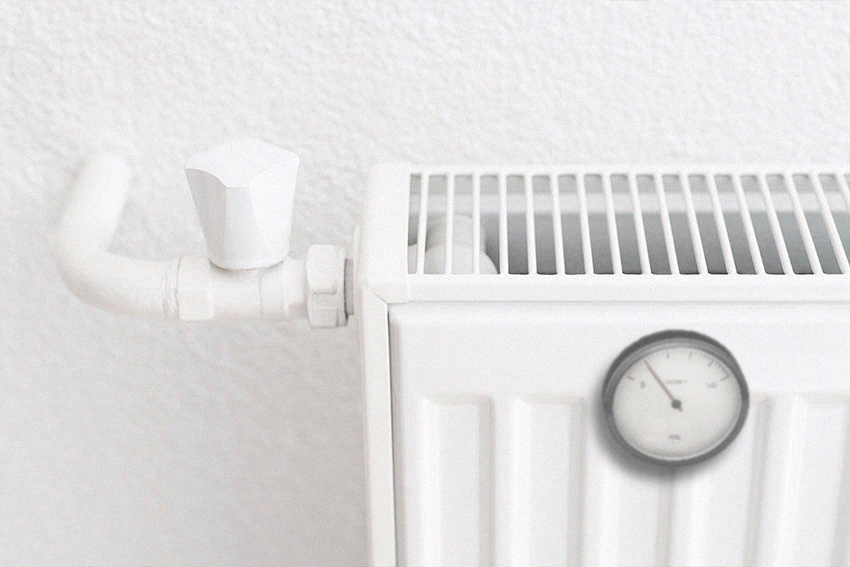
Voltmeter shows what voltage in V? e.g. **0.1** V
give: **10** V
